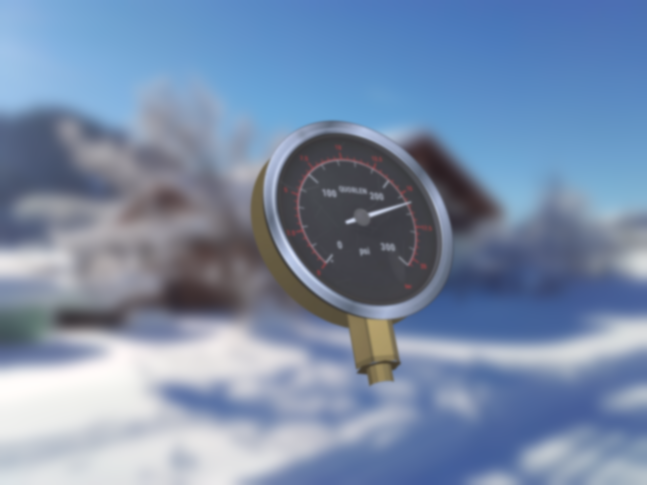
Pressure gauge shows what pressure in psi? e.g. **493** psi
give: **230** psi
